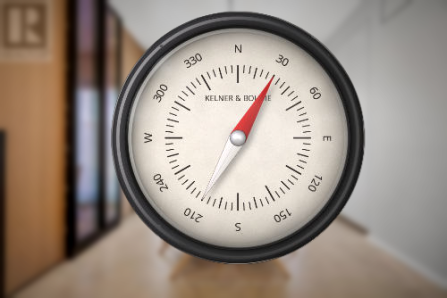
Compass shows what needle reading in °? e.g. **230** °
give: **30** °
